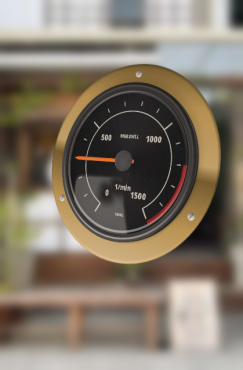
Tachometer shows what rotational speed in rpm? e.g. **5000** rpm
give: **300** rpm
